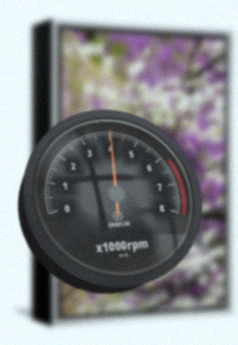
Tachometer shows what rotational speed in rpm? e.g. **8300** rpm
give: **4000** rpm
